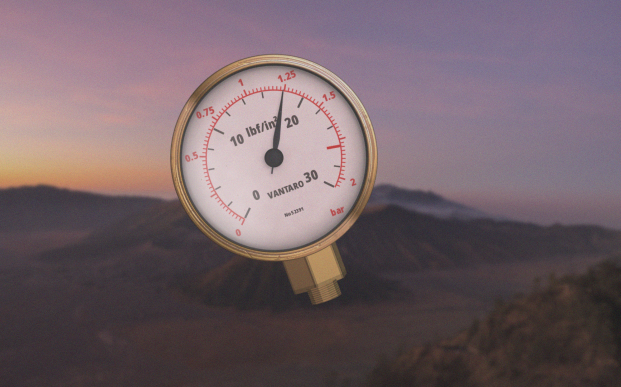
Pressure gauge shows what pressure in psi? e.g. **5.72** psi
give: **18** psi
